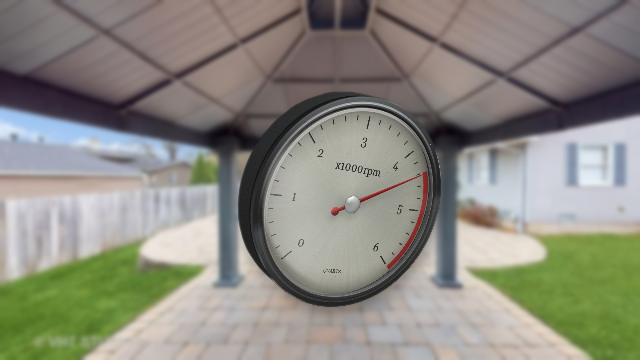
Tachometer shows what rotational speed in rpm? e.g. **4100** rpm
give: **4400** rpm
